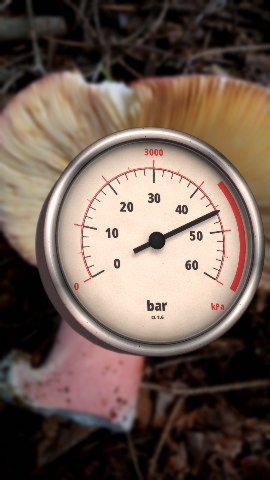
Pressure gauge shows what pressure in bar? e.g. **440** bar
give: **46** bar
